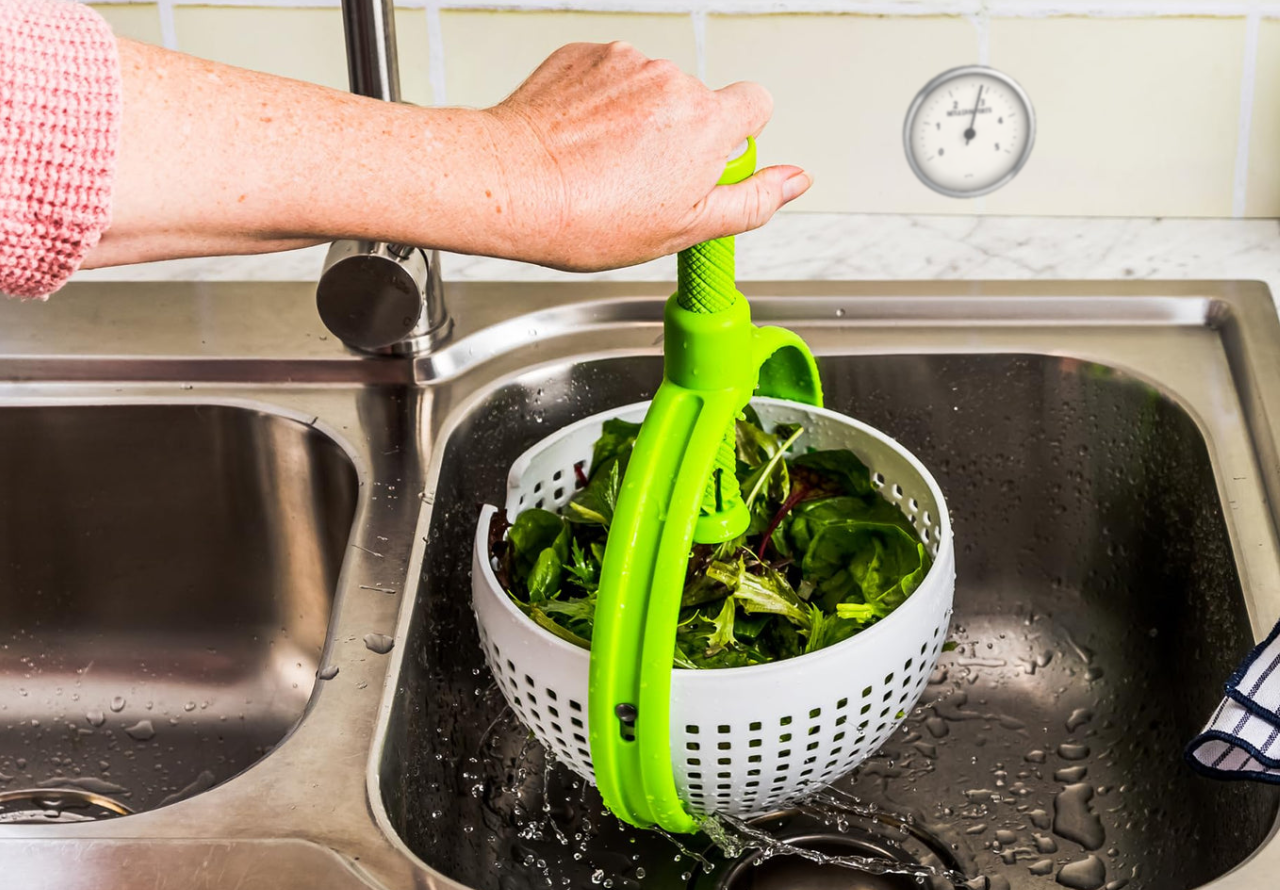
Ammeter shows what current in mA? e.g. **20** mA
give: **2.8** mA
